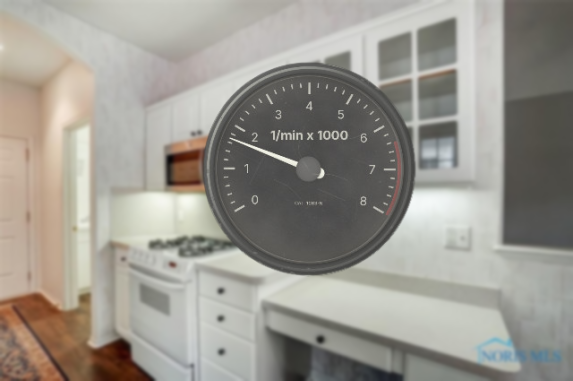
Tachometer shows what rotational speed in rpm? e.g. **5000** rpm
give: **1700** rpm
